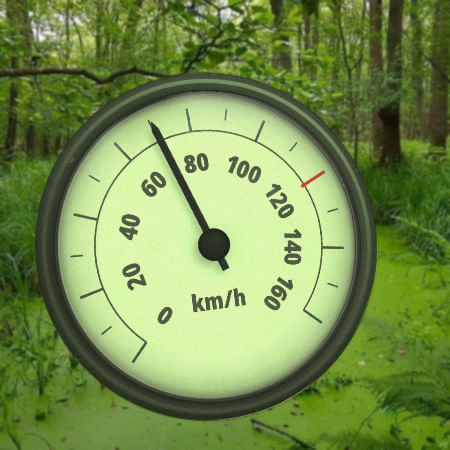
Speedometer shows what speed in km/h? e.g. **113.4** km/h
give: **70** km/h
